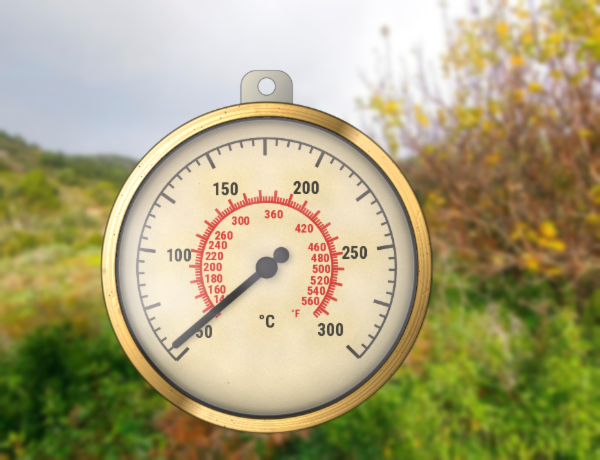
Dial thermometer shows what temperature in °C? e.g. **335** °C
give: **55** °C
